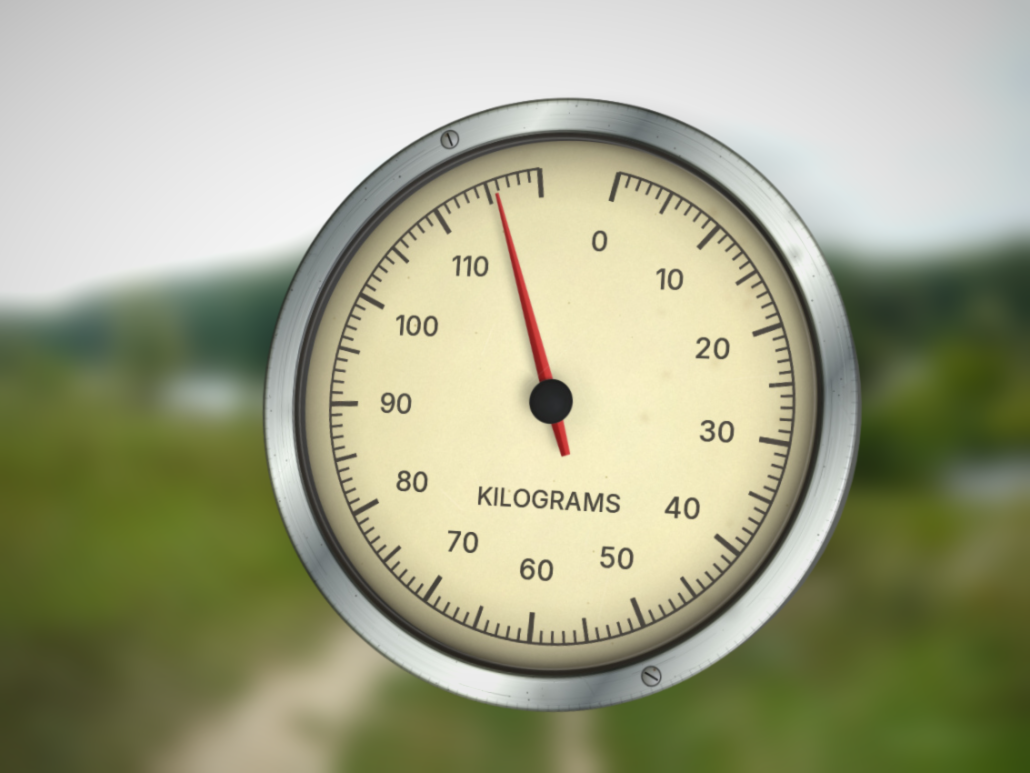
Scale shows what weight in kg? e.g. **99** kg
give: **116** kg
